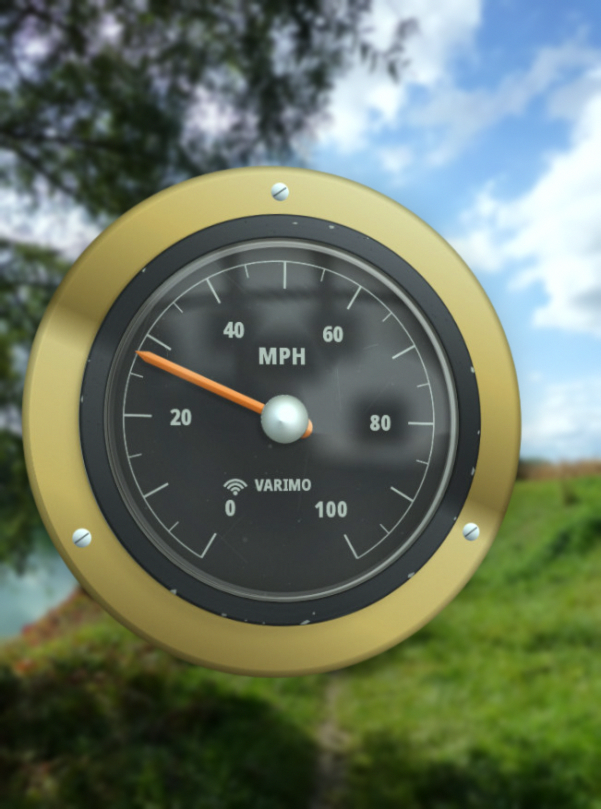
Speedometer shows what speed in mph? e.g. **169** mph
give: **27.5** mph
